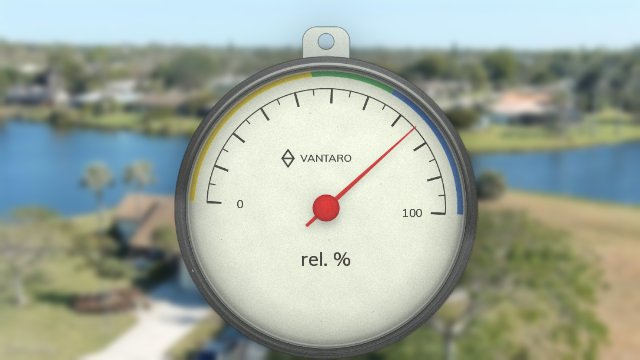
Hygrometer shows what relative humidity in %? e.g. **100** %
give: **75** %
